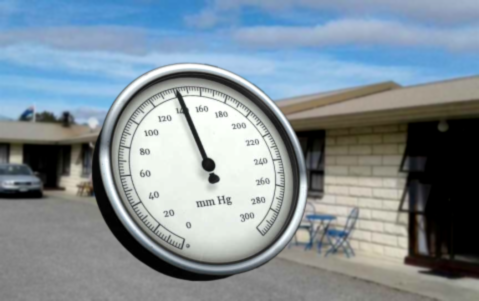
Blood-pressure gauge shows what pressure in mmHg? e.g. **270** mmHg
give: **140** mmHg
